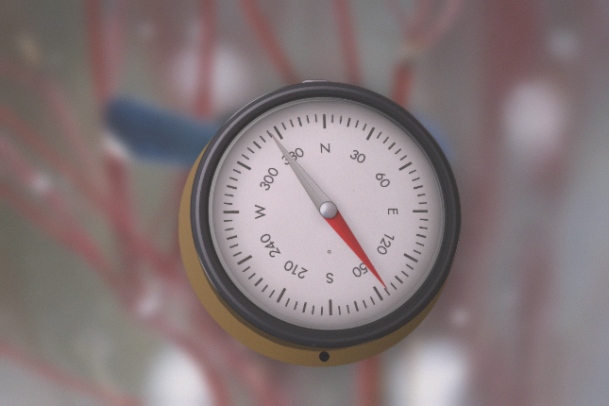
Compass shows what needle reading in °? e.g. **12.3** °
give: **145** °
